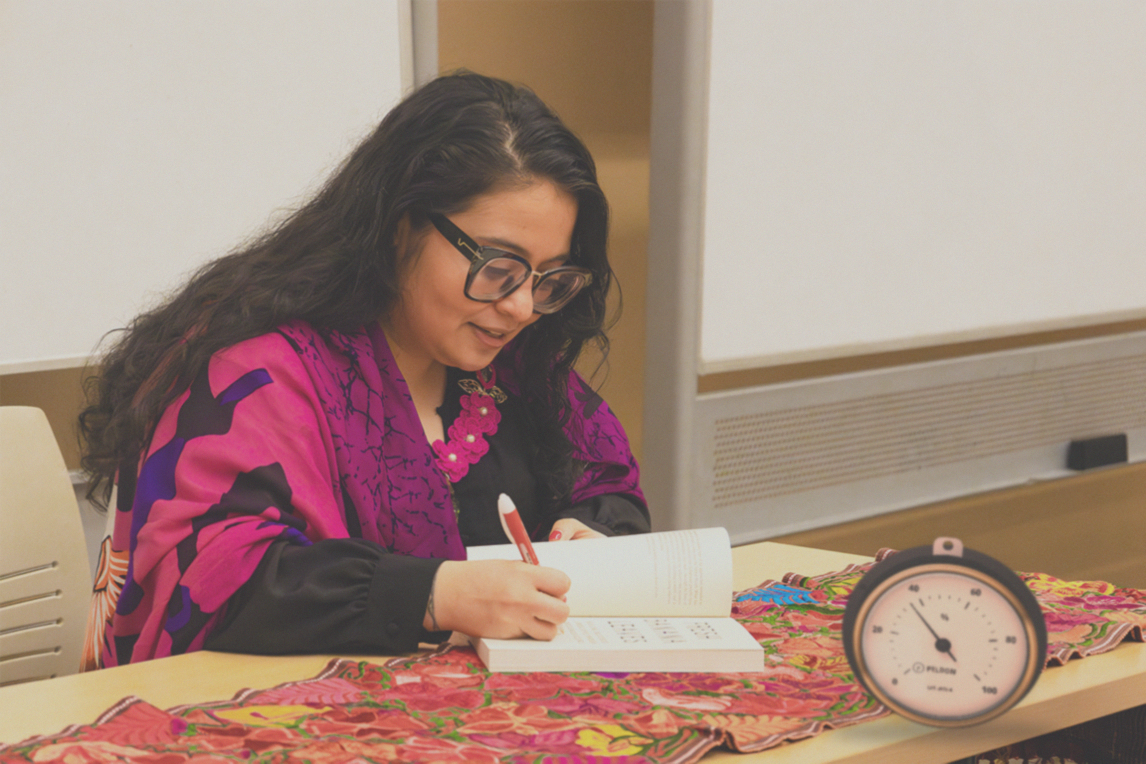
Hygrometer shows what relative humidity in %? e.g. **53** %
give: **36** %
